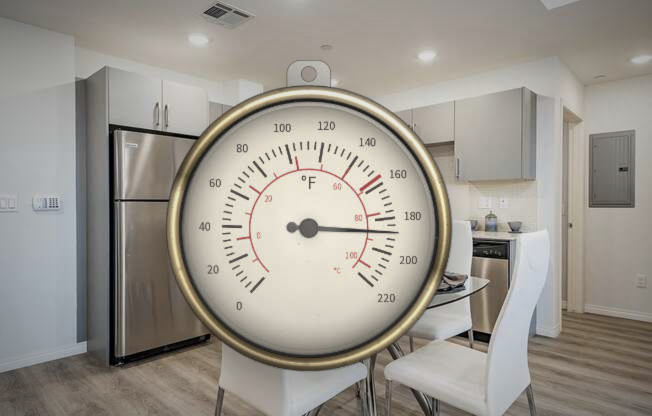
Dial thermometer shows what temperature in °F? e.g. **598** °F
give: **188** °F
